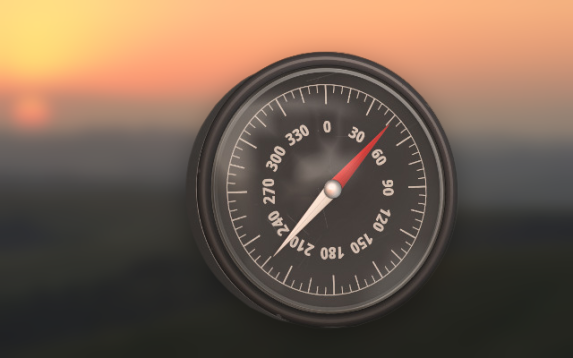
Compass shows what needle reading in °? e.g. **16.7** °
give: **45** °
